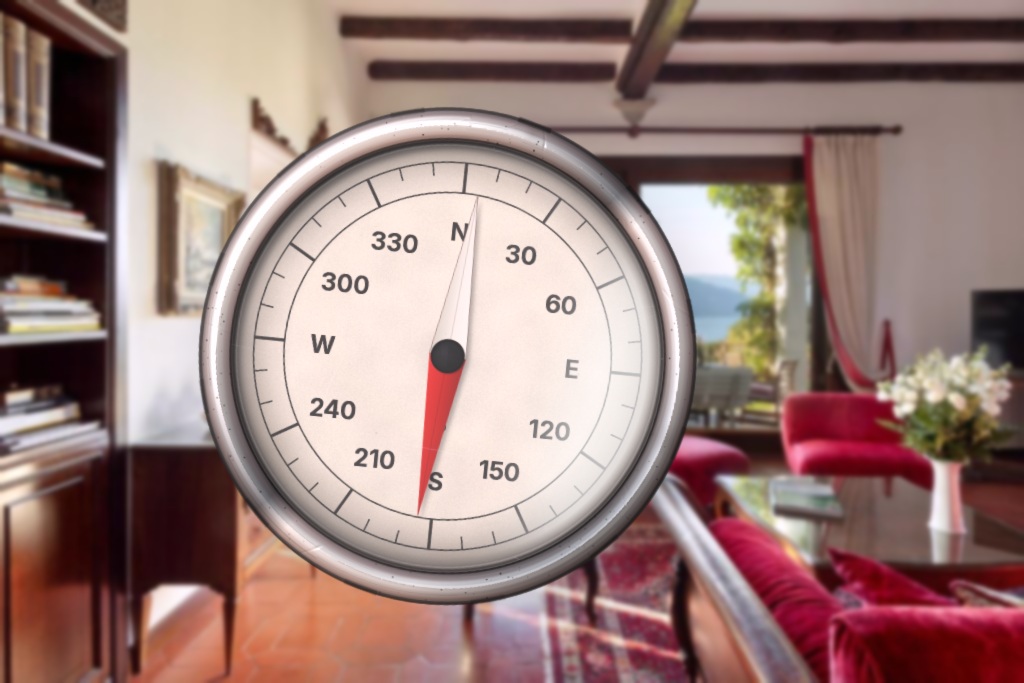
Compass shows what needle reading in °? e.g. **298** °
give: **185** °
